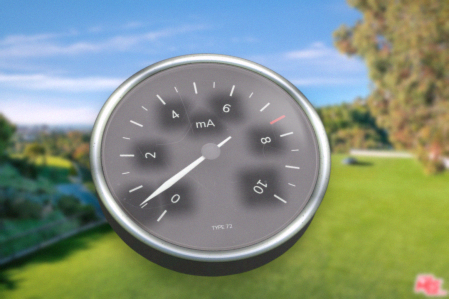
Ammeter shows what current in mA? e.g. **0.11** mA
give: **0.5** mA
